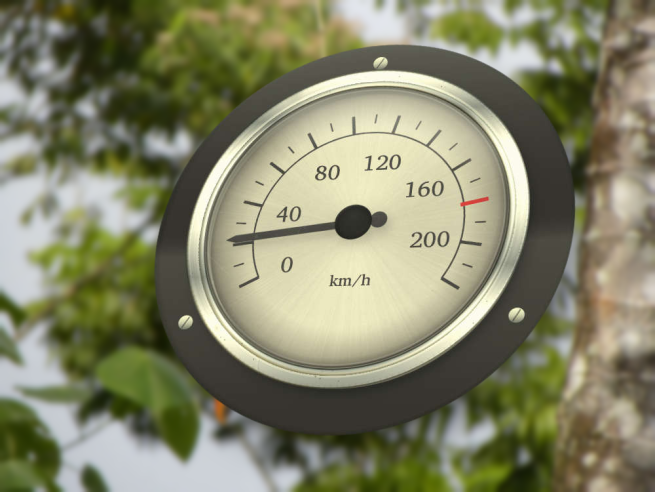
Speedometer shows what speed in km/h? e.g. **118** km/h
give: **20** km/h
